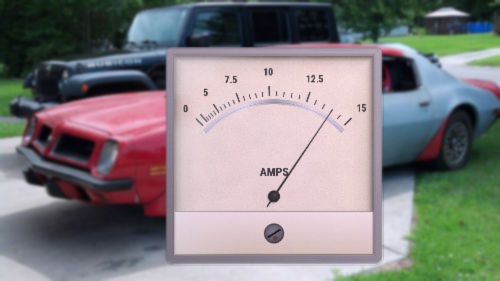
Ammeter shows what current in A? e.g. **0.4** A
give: **14** A
